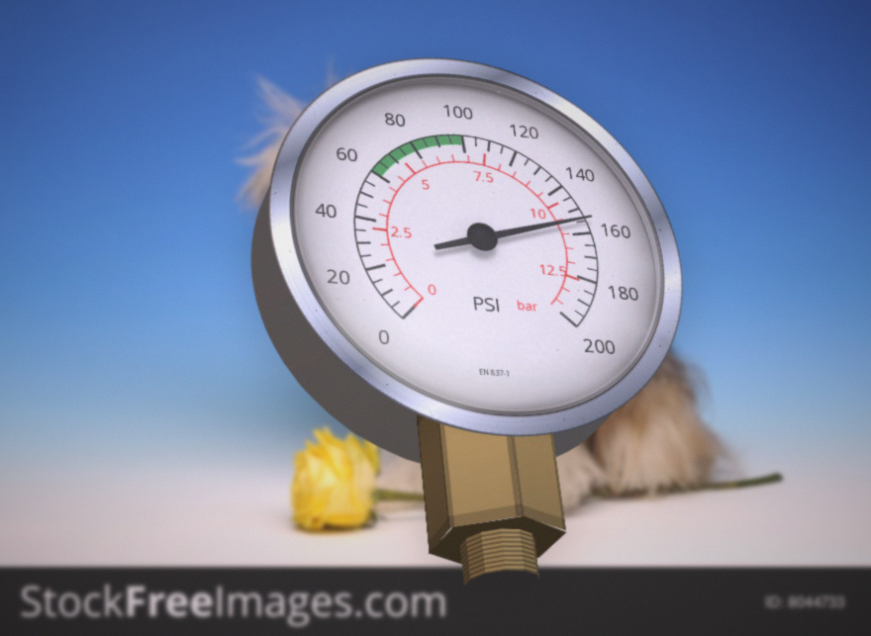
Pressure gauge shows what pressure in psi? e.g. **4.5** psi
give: **155** psi
